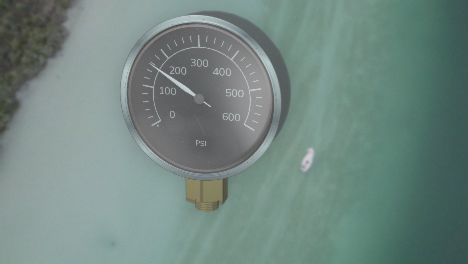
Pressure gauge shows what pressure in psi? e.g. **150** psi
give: **160** psi
